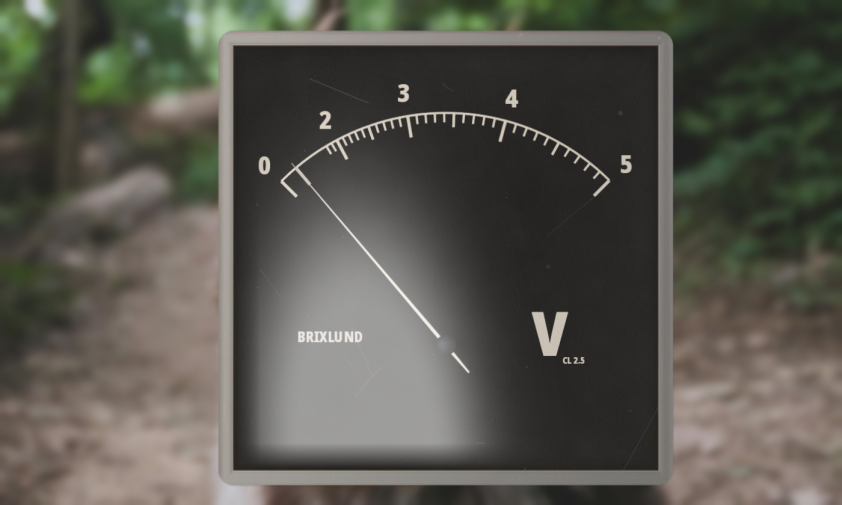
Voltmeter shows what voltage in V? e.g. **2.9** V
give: **1** V
